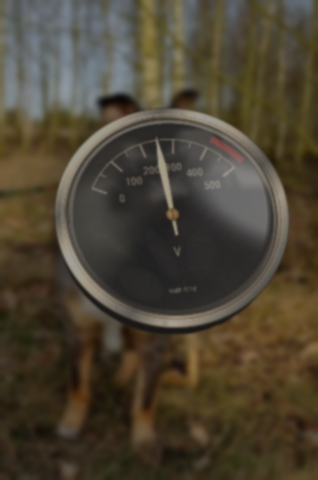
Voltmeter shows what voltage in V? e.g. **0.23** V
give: **250** V
